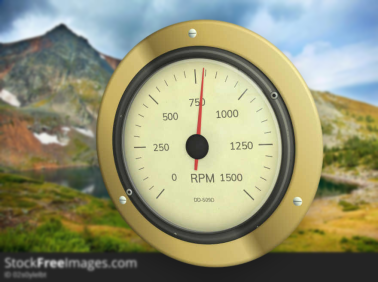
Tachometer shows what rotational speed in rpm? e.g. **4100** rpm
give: **800** rpm
